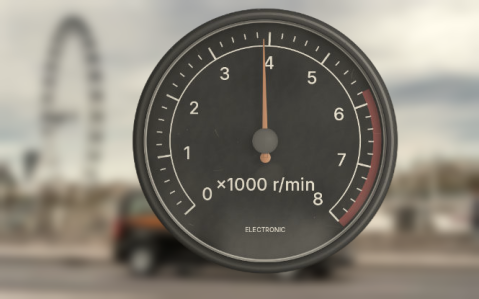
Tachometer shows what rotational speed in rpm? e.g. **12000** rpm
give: **3900** rpm
